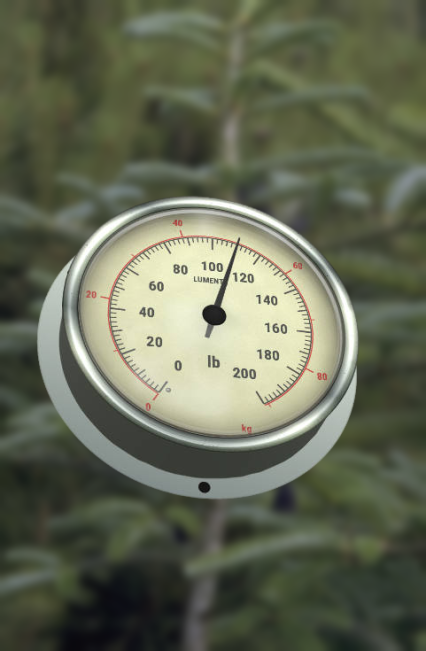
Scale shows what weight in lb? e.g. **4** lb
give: **110** lb
